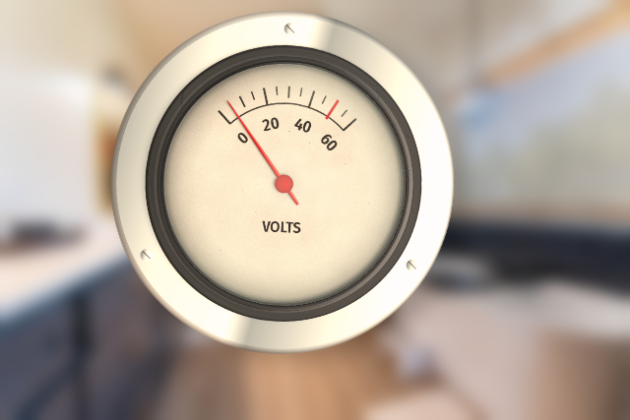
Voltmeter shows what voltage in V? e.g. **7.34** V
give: **5** V
